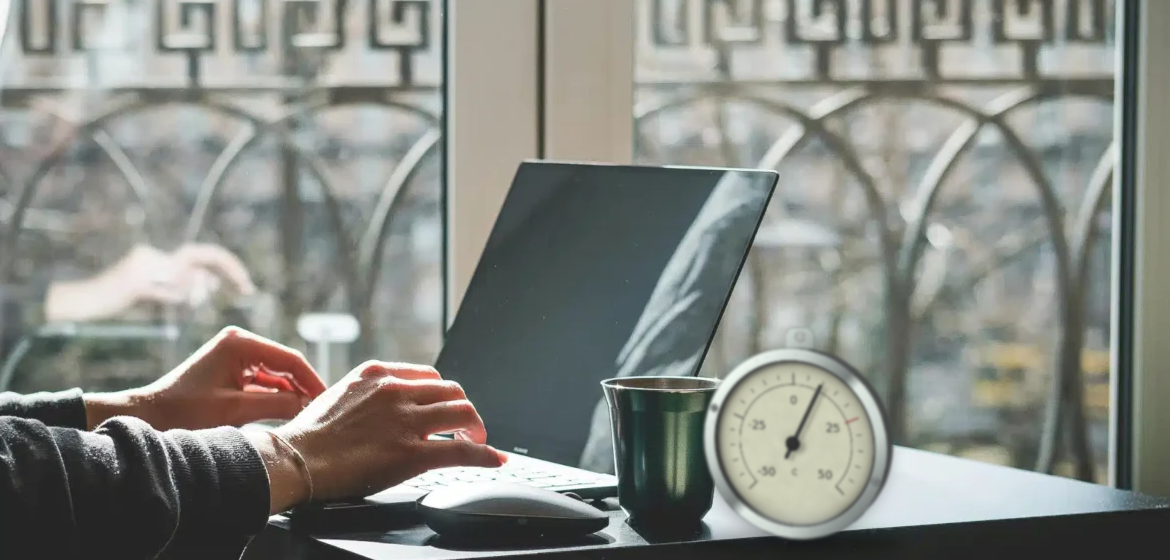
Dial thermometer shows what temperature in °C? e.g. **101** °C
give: **10** °C
